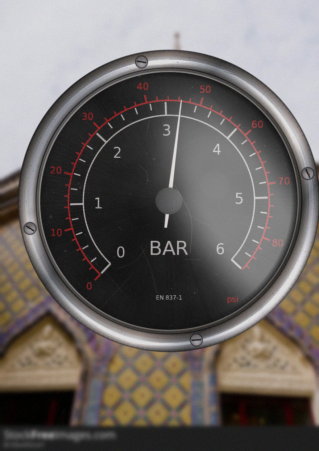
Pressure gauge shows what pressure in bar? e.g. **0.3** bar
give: **3.2** bar
